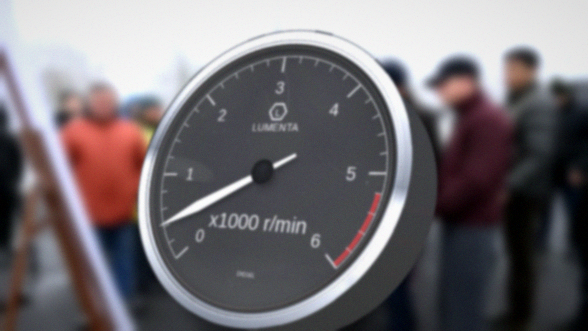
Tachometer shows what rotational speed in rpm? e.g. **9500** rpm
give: **400** rpm
